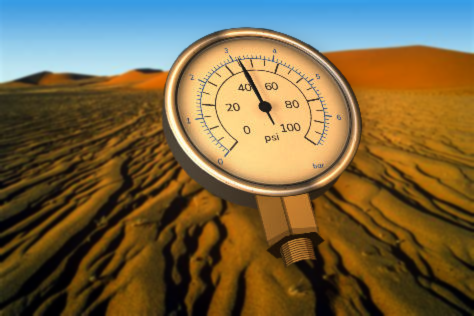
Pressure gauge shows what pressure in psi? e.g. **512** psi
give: **45** psi
